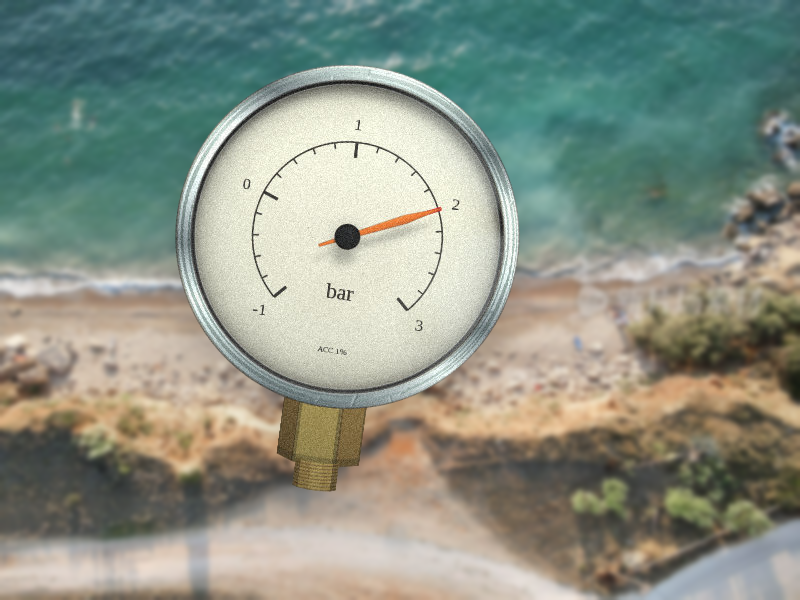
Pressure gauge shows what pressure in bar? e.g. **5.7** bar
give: **2** bar
